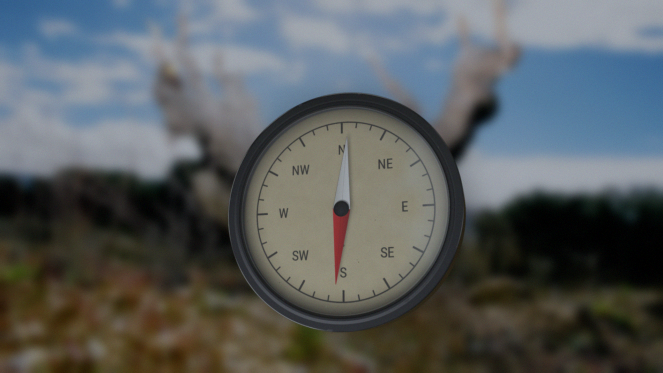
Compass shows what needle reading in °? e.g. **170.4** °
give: **185** °
